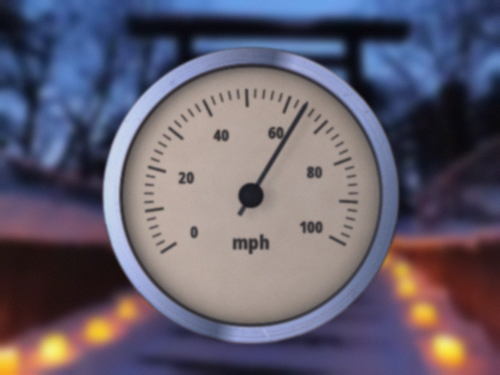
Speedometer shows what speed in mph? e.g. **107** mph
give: **64** mph
